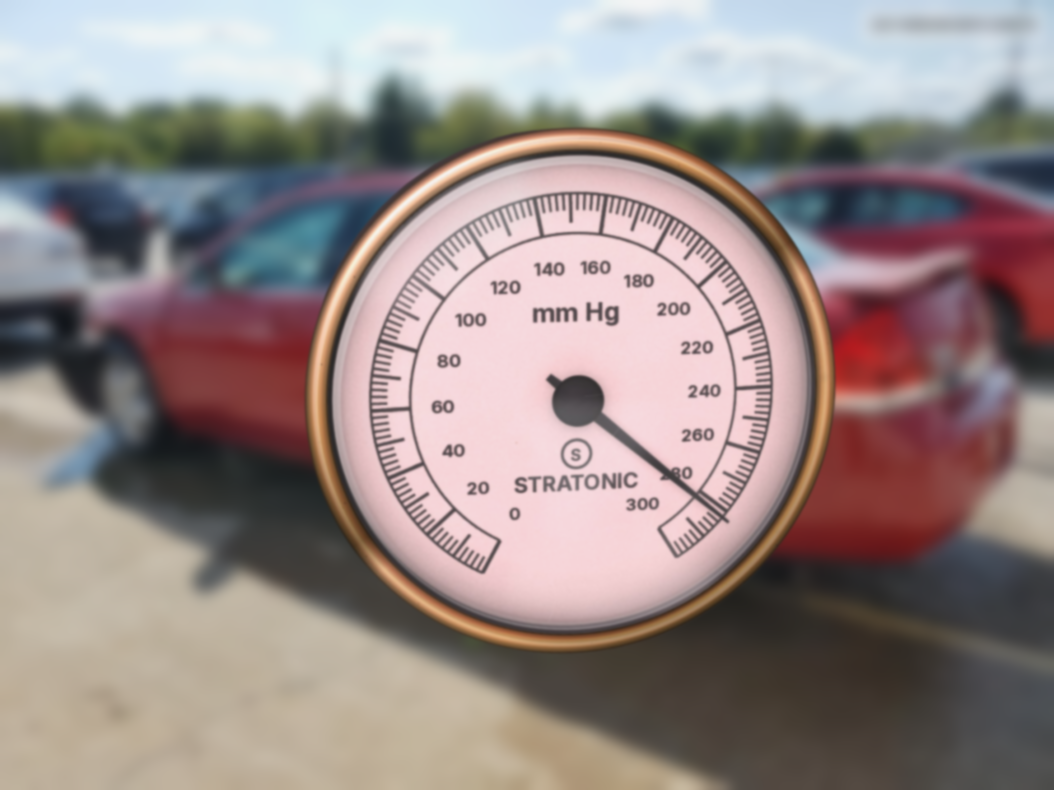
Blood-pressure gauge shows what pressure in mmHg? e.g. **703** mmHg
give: **282** mmHg
